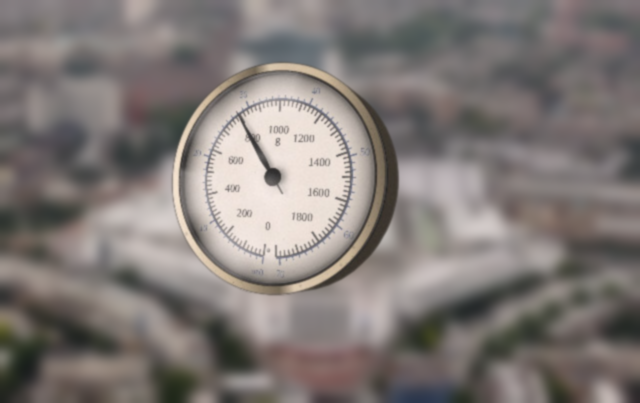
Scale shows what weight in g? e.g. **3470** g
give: **800** g
